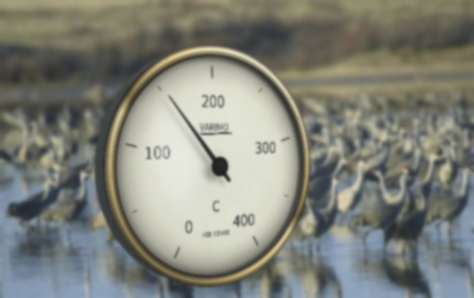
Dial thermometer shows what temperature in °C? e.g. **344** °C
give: **150** °C
